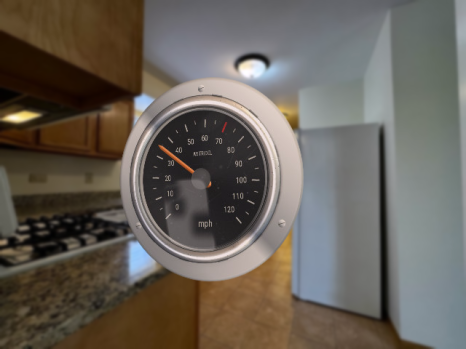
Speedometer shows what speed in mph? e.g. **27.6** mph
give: **35** mph
